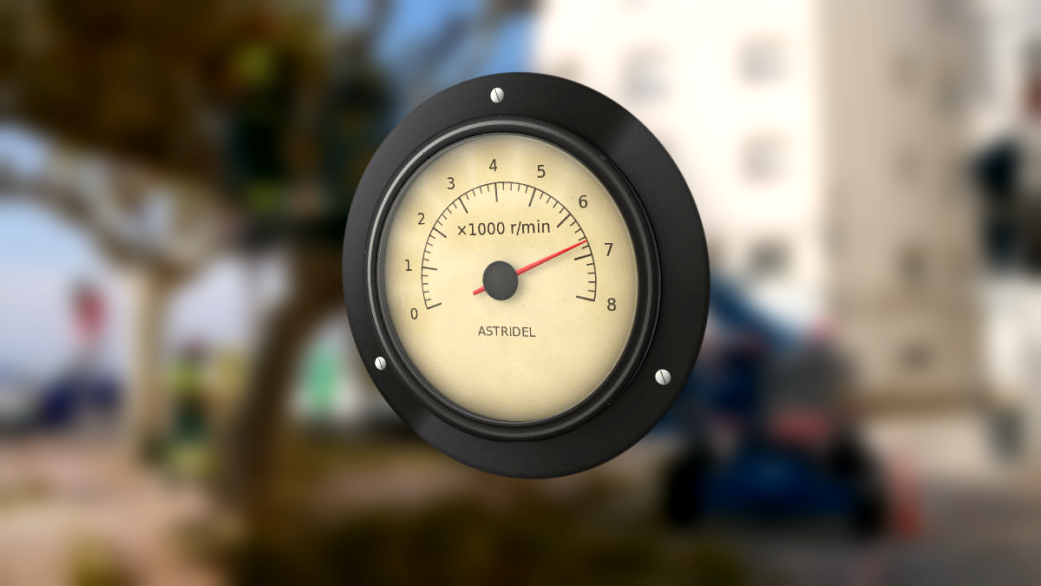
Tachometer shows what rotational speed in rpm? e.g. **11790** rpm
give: **6700** rpm
